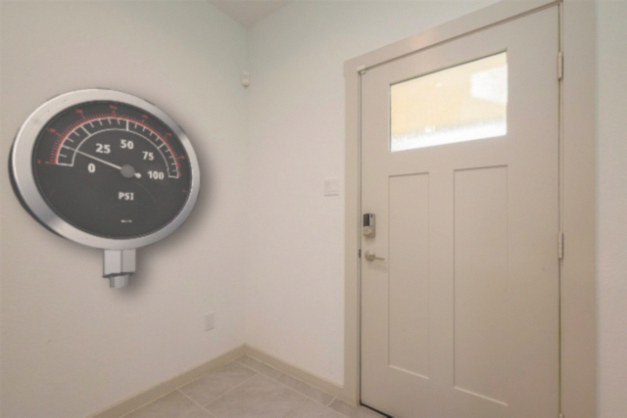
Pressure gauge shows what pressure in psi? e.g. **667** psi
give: **10** psi
